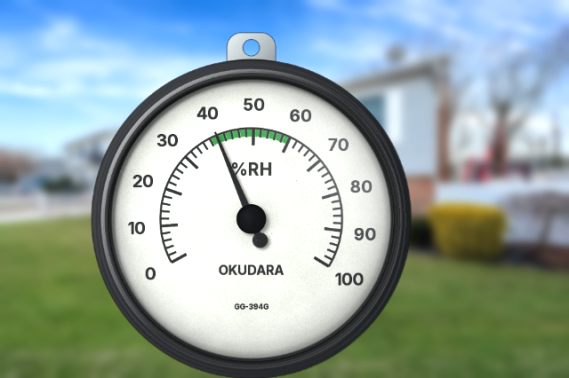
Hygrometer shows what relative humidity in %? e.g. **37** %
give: **40** %
